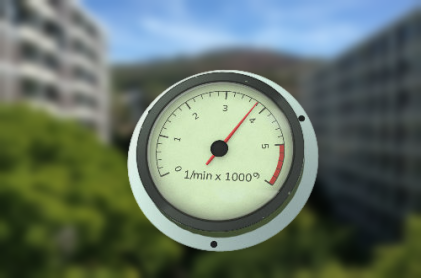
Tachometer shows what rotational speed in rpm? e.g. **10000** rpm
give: **3800** rpm
